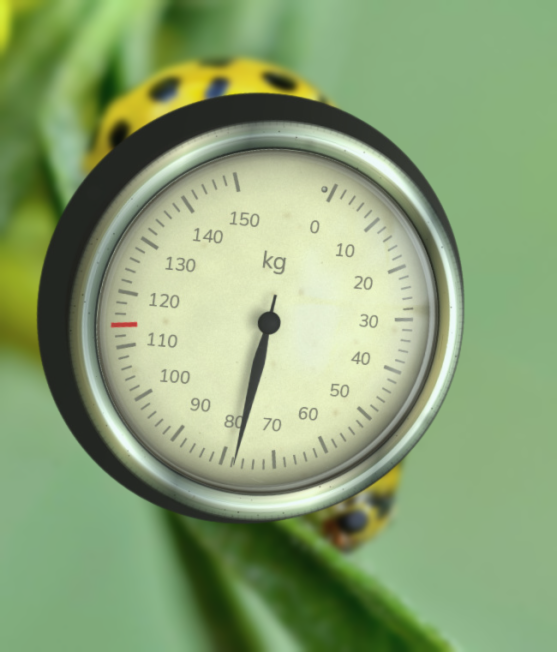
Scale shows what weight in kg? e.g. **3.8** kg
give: **78** kg
